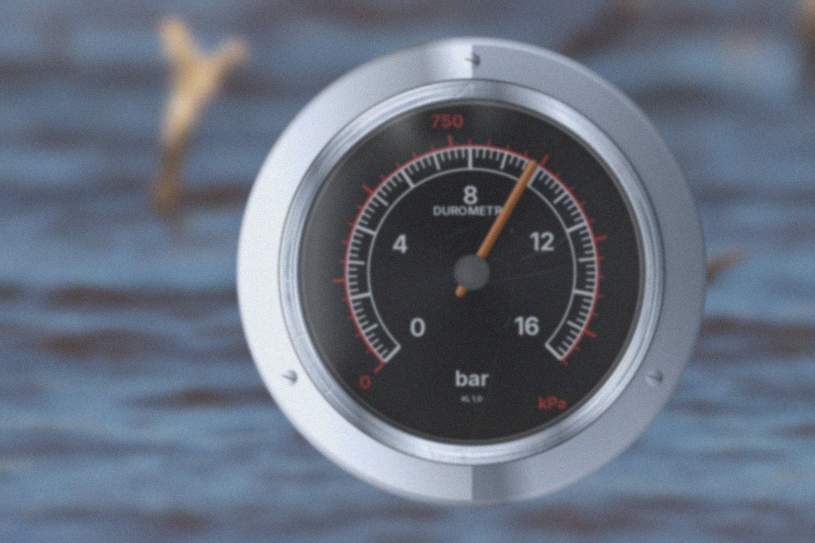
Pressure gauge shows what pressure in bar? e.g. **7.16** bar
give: **9.8** bar
